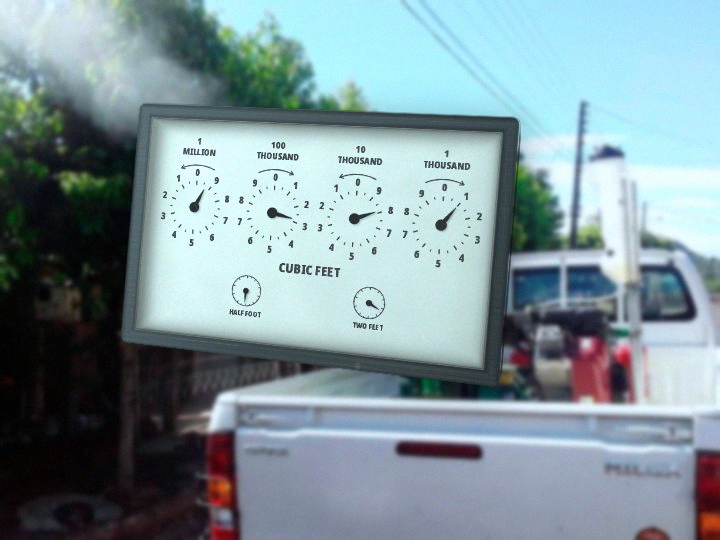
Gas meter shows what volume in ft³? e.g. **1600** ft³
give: **928100** ft³
